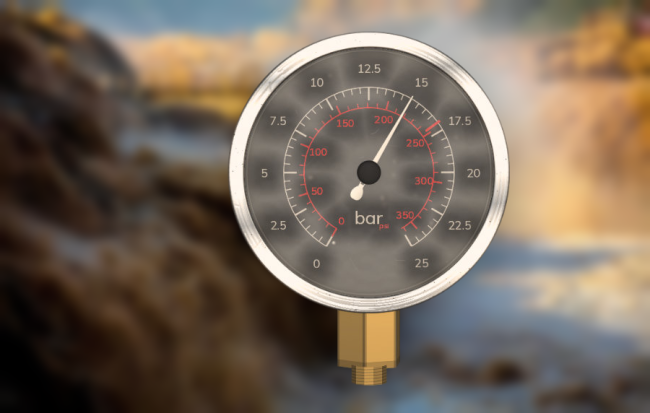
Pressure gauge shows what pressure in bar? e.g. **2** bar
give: **15** bar
